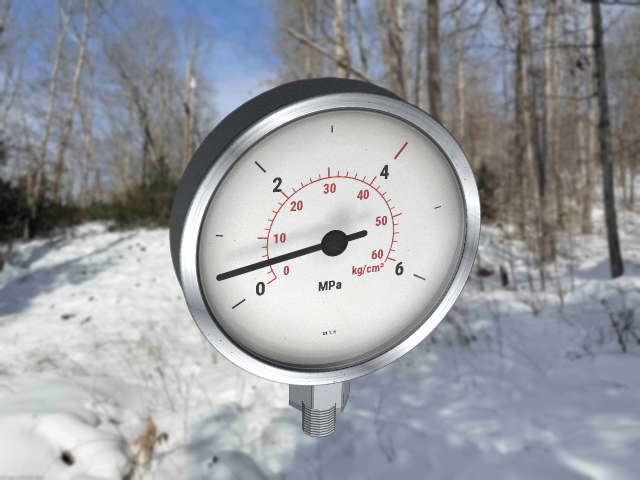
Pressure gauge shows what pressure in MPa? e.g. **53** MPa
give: **0.5** MPa
